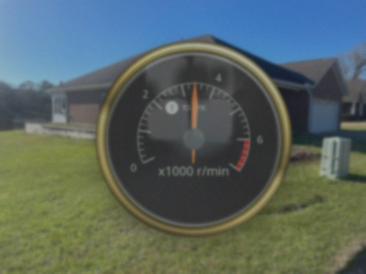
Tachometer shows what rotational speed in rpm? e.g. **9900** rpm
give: **3400** rpm
